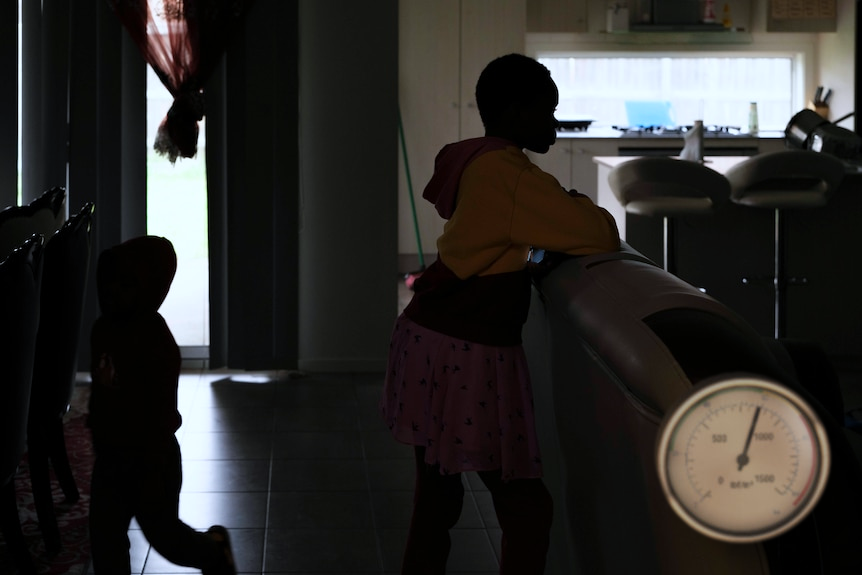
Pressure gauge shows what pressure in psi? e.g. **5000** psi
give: **850** psi
